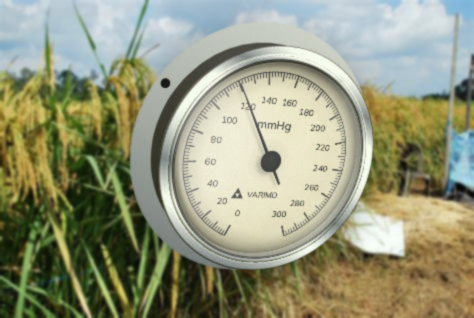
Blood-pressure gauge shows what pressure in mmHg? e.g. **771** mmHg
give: **120** mmHg
